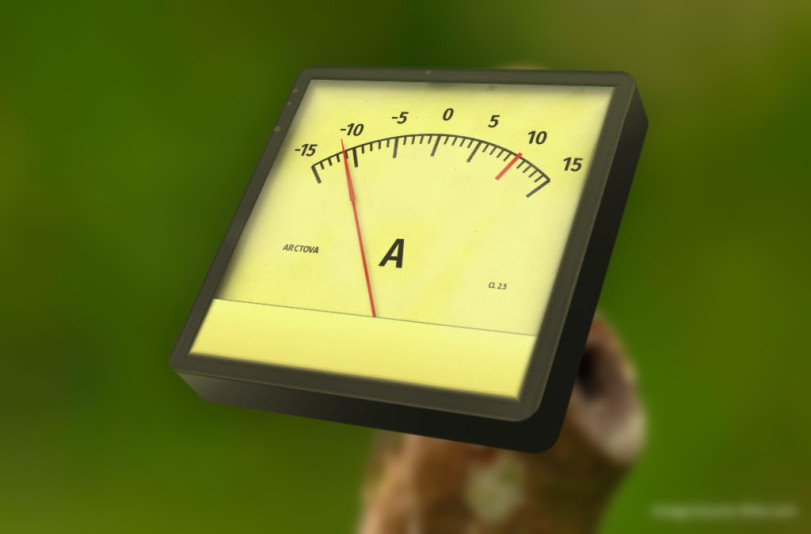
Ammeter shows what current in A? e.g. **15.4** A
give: **-11** A
